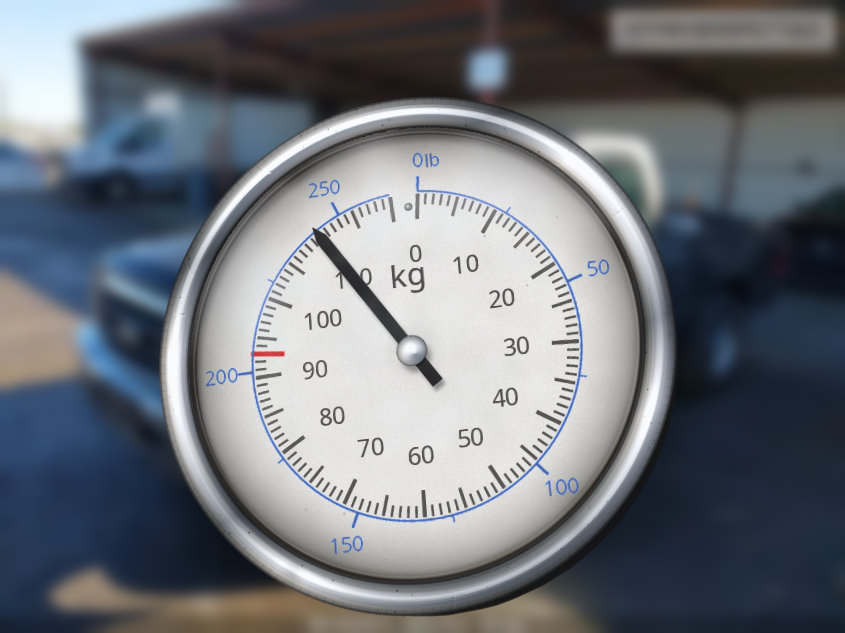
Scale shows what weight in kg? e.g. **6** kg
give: **110** kg
